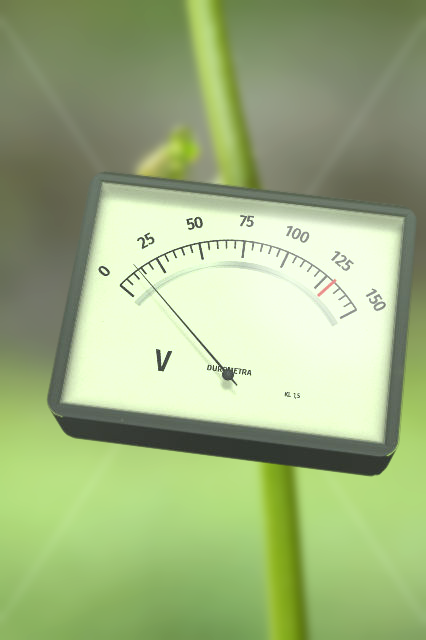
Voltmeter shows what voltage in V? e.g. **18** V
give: **12.5** V
